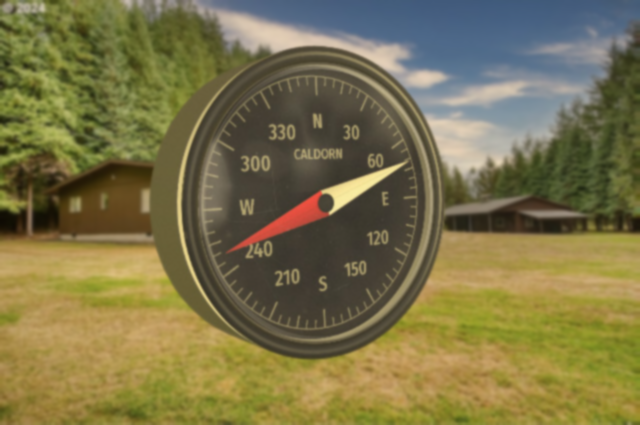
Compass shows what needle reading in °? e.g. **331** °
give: **250** °
